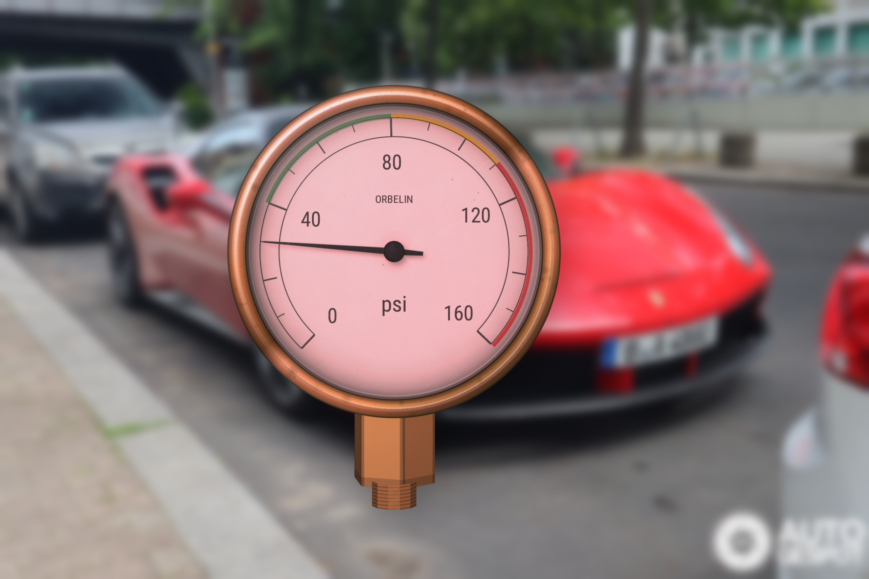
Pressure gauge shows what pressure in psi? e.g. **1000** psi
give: **30** psi
